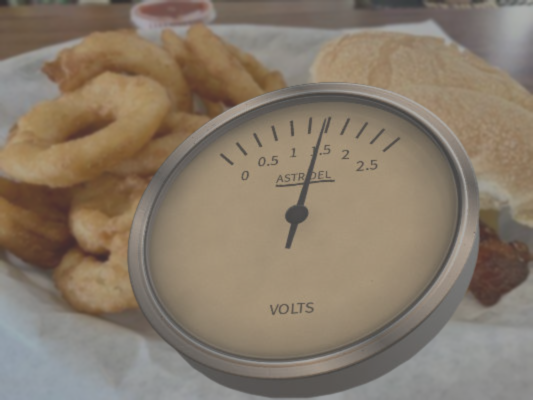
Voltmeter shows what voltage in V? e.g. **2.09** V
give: **1.5** V
